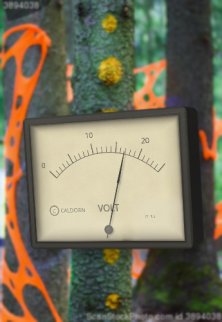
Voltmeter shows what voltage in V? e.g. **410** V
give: **17** V
